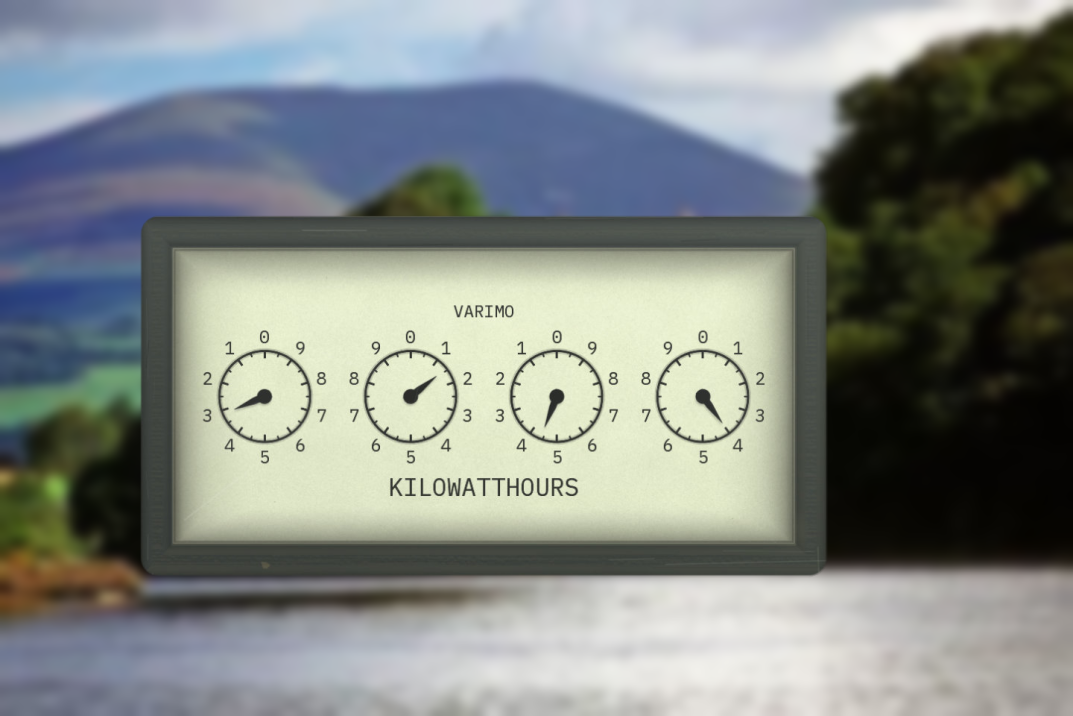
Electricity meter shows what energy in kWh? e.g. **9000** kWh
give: **3144** kWh
